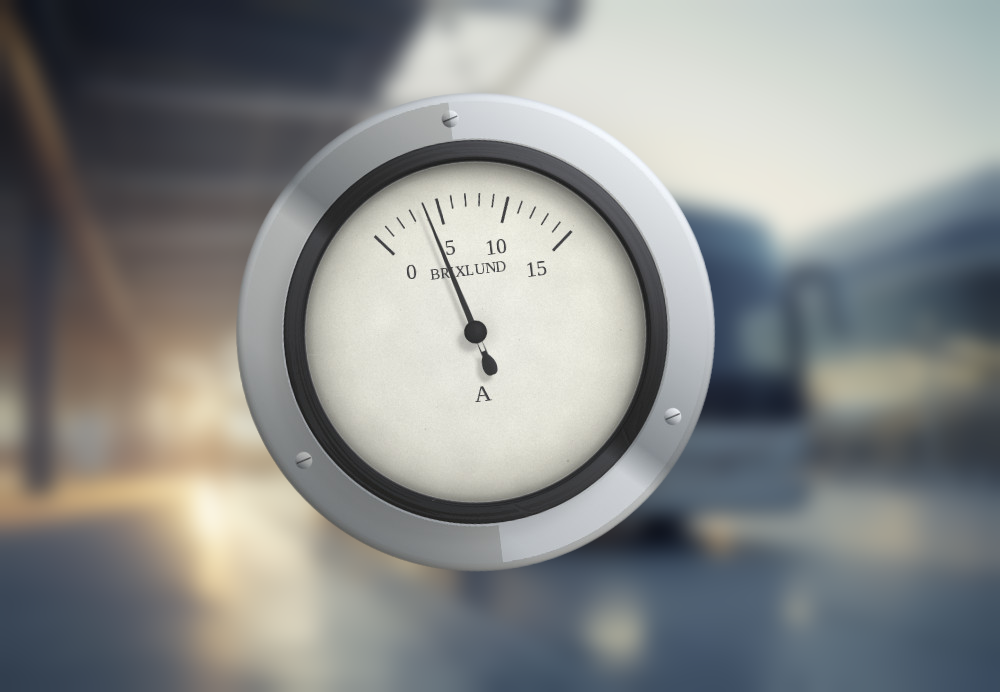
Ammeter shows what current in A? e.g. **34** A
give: **4** A
